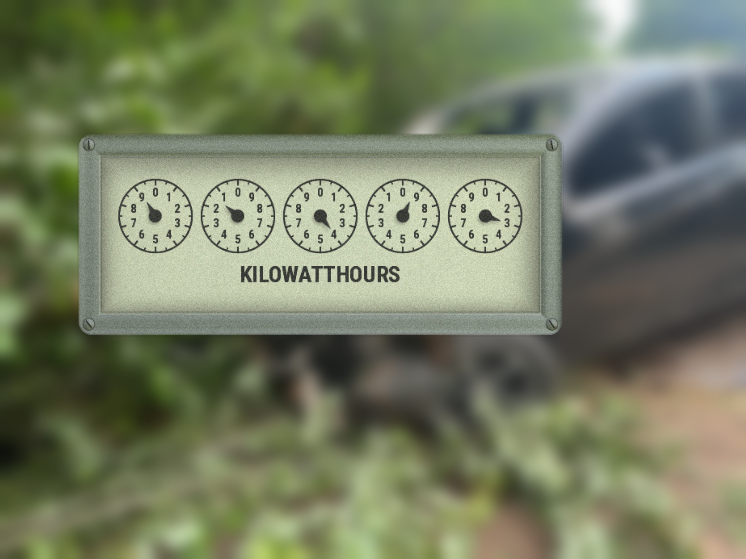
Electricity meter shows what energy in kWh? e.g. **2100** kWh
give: **91393** kWh
